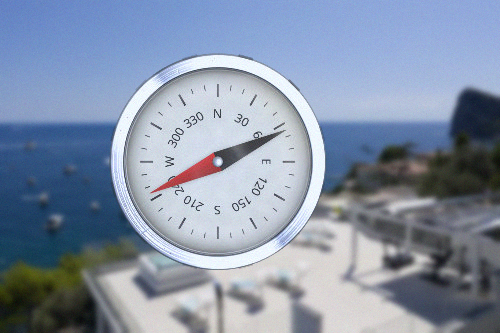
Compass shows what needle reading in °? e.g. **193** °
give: **245** °
